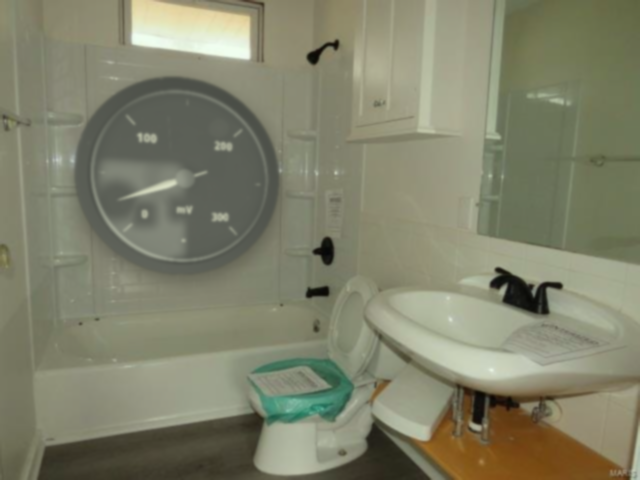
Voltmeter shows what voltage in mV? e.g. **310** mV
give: **25** mV
